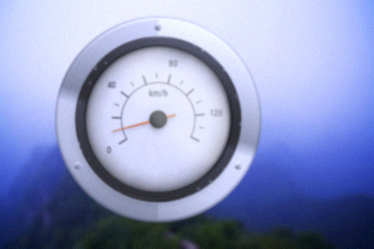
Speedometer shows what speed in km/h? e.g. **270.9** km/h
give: **10** km/h
